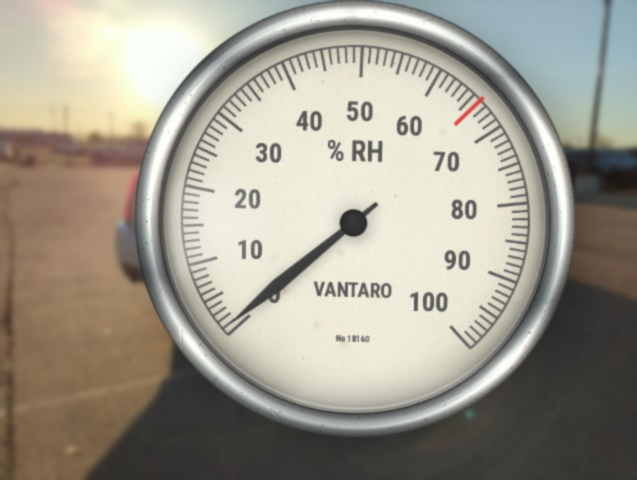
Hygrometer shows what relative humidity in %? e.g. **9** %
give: **1** %
